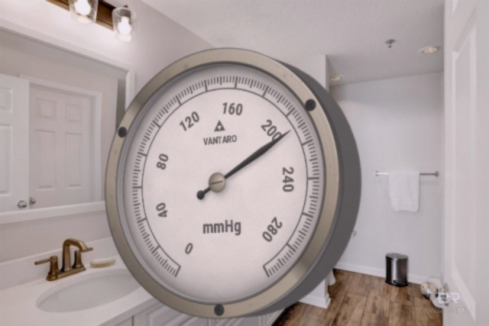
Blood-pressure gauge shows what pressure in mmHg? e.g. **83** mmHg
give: **210** mmHg
